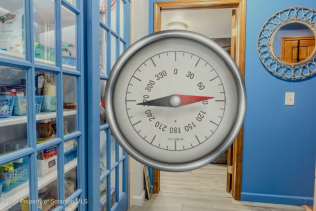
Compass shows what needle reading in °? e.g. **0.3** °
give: **85** °
